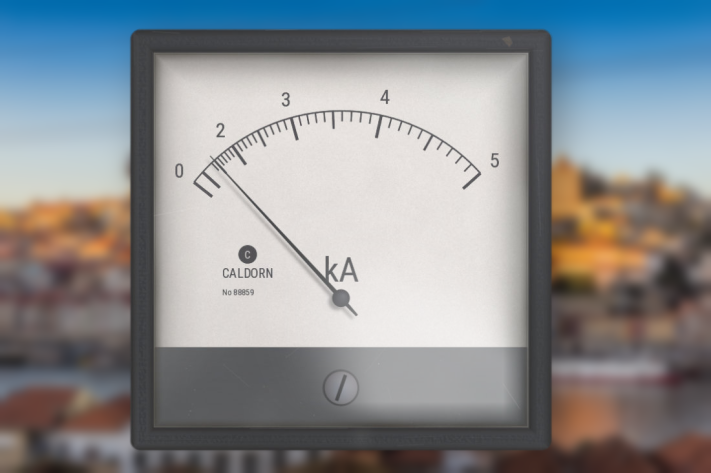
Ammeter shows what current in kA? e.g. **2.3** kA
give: **1.5** kA
